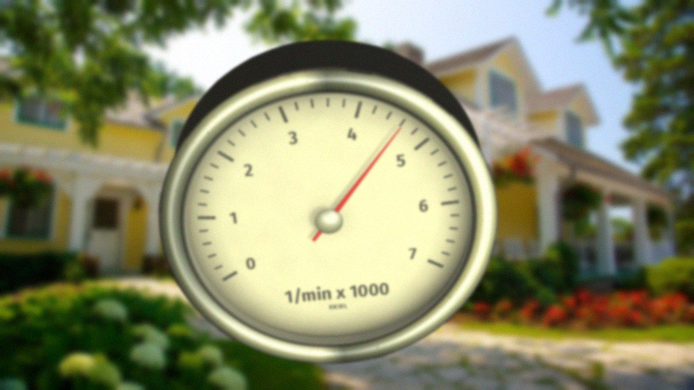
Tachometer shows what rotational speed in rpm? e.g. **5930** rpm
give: **4600** rpm
